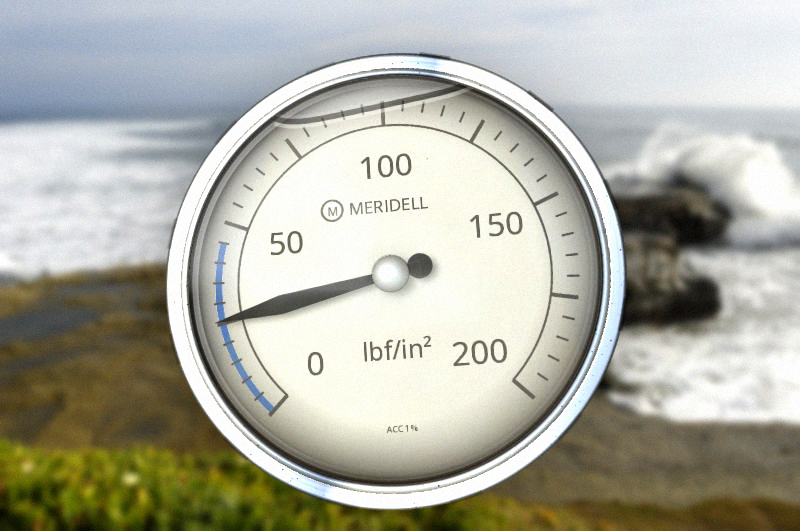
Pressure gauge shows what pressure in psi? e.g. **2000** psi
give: **25** psi
